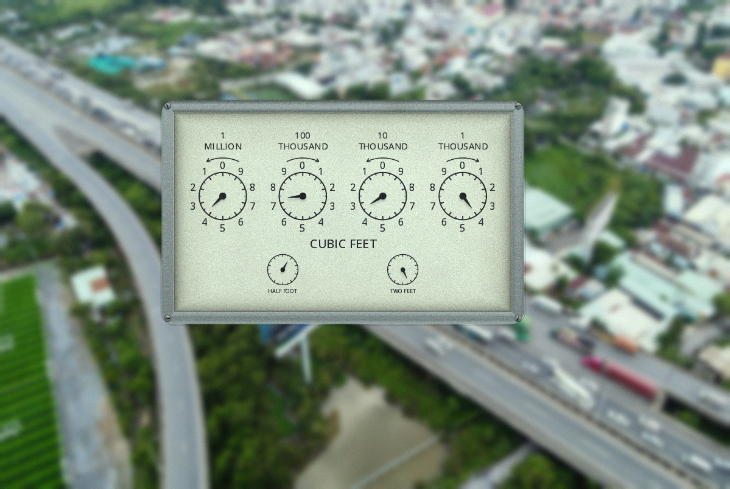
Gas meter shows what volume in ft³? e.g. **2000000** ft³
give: **373400** ft³
